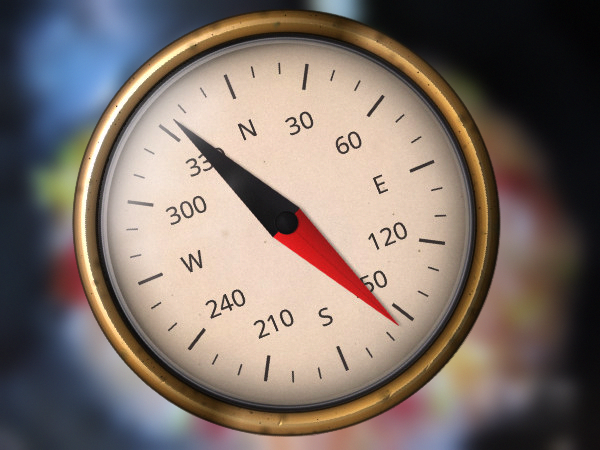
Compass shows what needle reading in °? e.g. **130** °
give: **155** °
